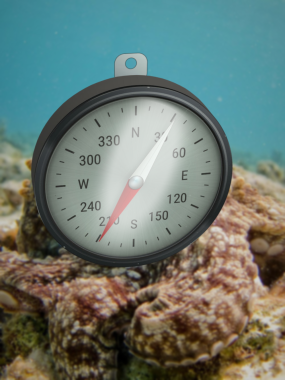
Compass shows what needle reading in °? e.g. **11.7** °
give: **210** °
